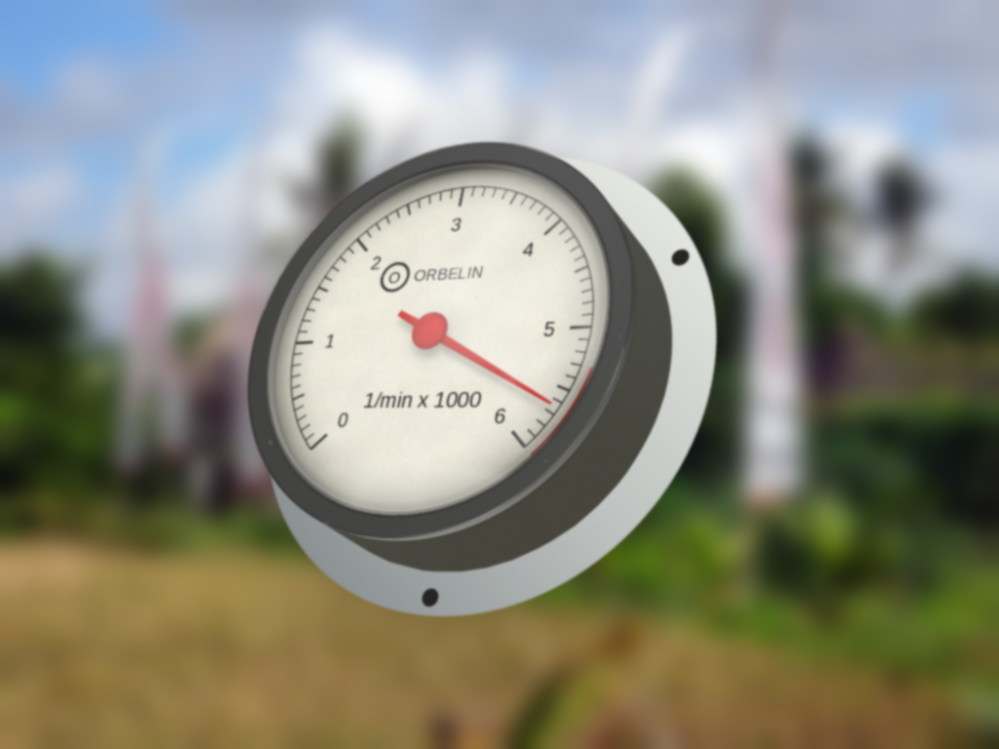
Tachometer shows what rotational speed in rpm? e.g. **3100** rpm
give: **5650** rpm
